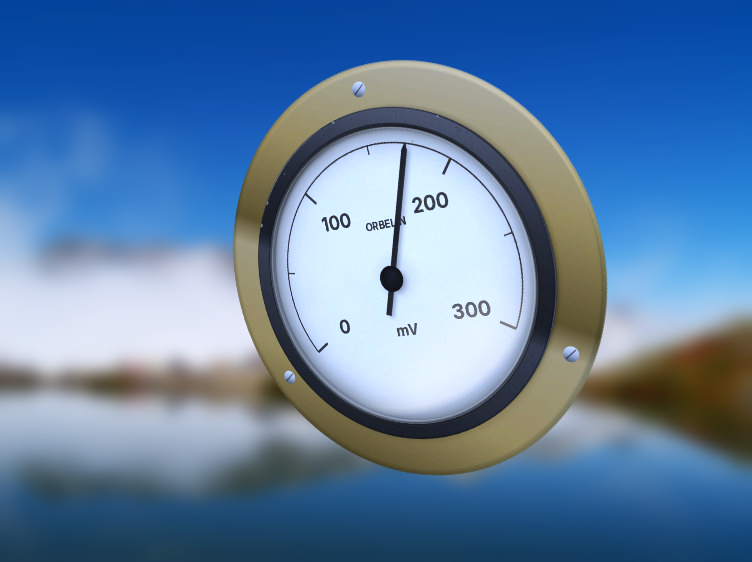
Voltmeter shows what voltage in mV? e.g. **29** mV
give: **175** mV
